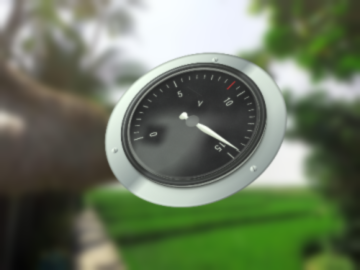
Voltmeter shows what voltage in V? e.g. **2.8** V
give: **14.5** V
